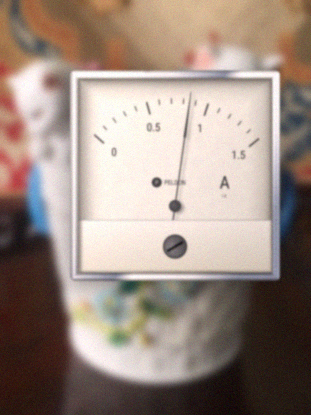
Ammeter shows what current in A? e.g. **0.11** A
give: **0.85** A
